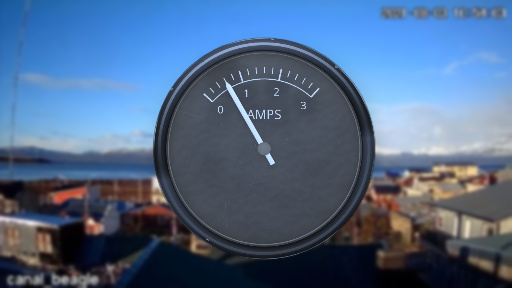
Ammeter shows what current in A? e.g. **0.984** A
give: **0.6** A
